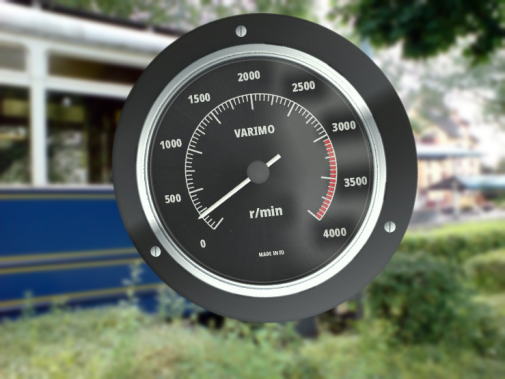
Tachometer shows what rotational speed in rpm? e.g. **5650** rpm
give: **200** rpm
